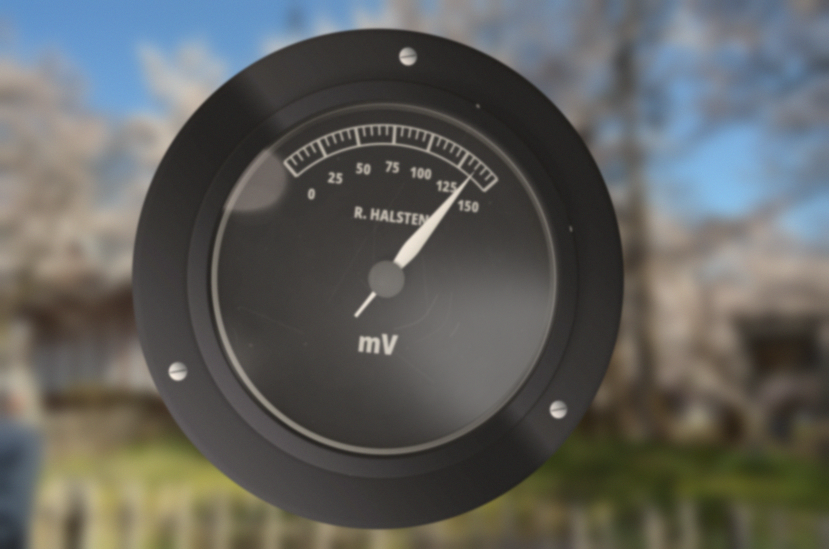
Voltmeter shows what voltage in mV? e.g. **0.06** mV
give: **135** mV
